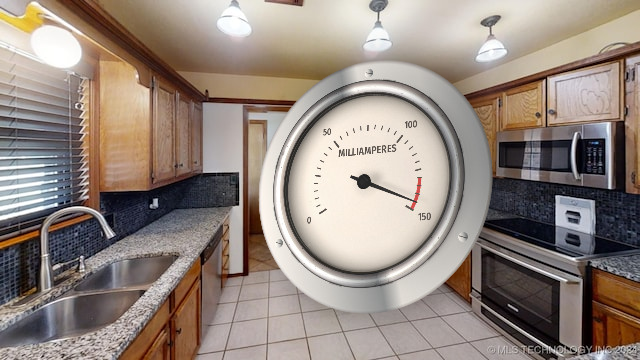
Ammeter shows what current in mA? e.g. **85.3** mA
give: **145** mA
